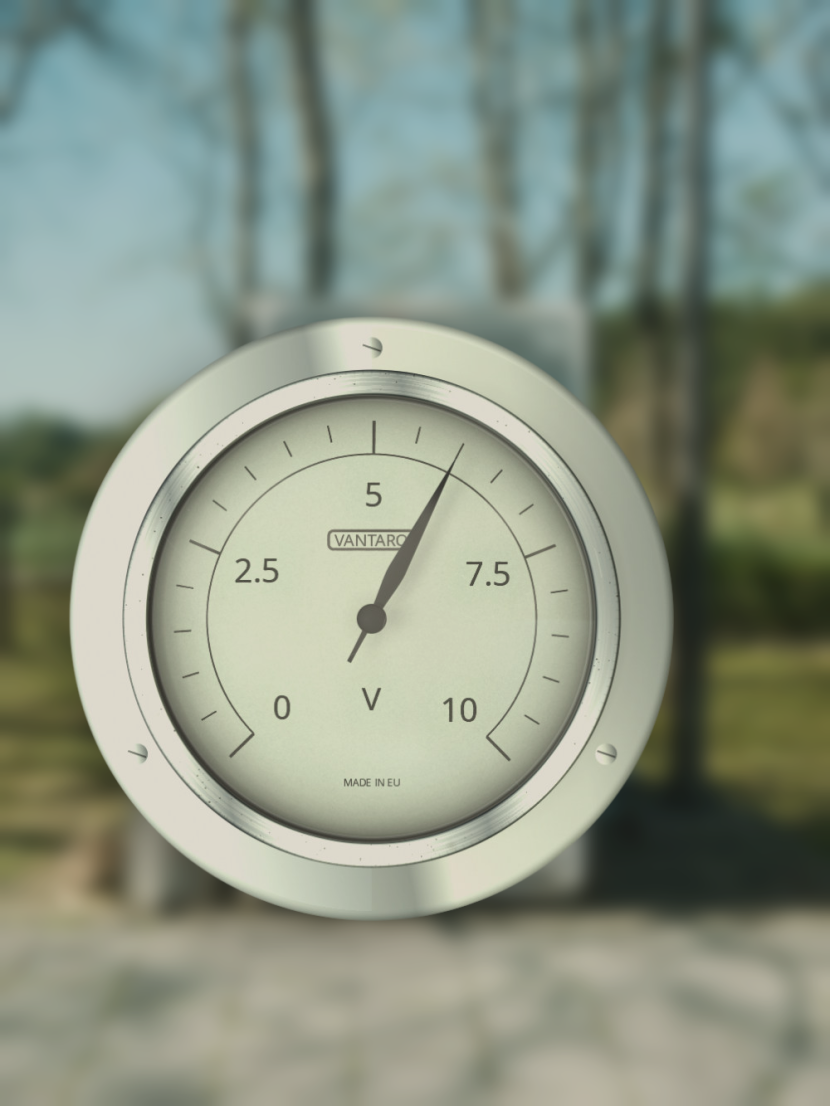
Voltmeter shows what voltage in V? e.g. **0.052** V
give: **6** V
